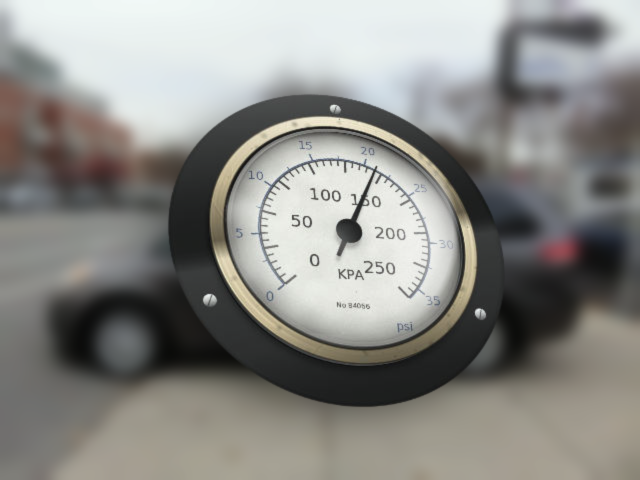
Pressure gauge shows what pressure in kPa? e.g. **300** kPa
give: **145** kPa
